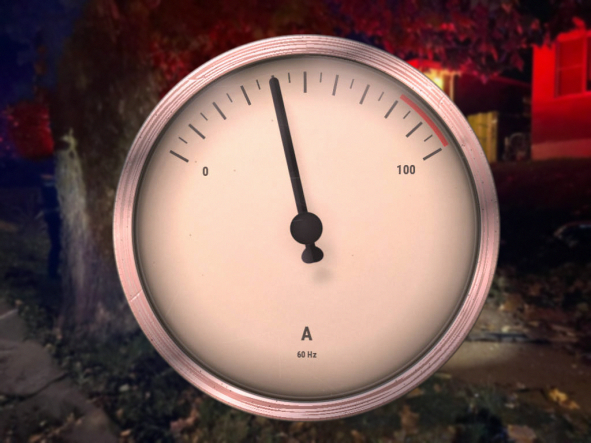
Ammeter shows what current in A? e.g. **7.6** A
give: **40** A
